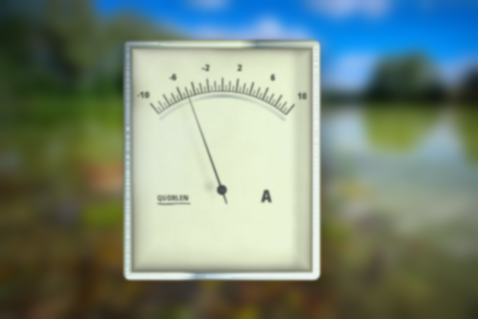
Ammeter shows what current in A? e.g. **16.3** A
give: **-5** A
